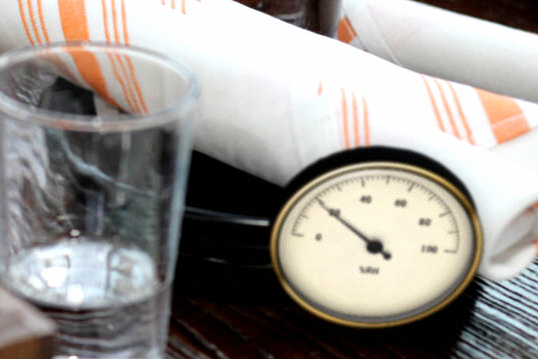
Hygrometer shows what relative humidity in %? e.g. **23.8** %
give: **20** %
